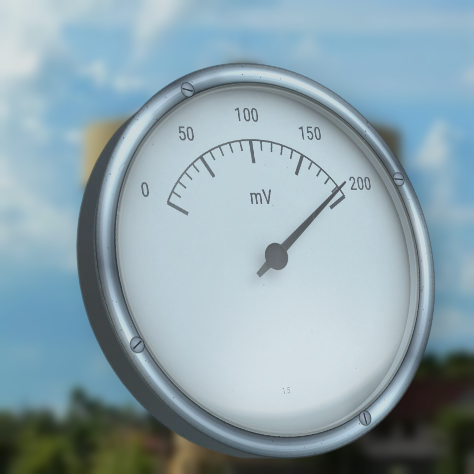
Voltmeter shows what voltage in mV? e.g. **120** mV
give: **190** mV
